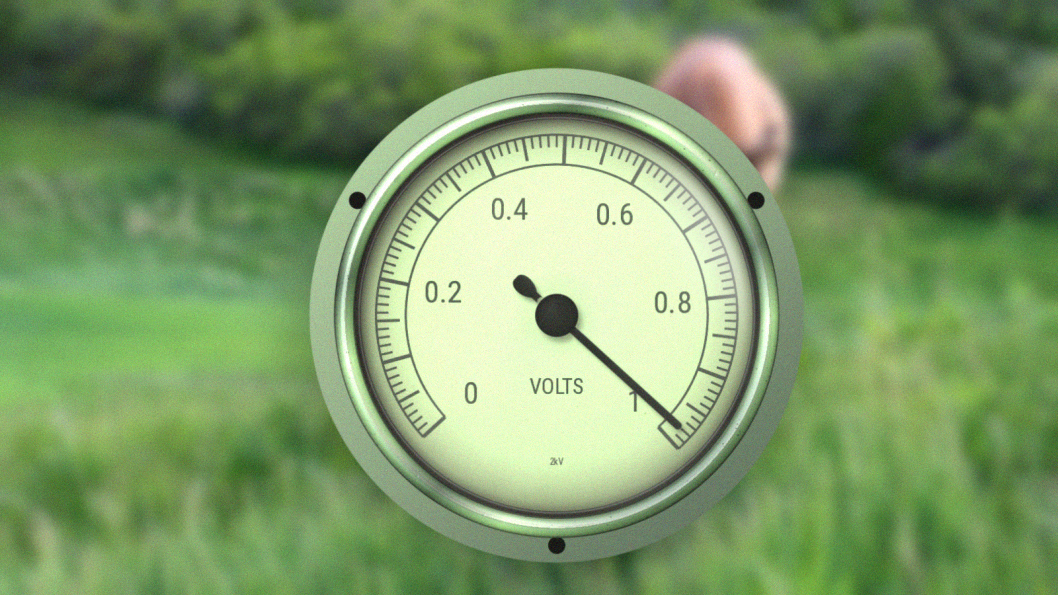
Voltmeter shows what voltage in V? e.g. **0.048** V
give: **0.98** V
